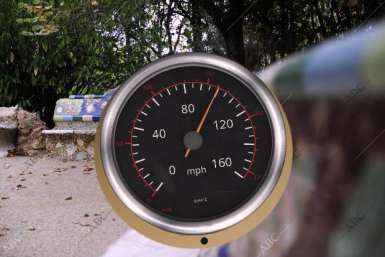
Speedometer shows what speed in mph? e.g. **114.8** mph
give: **100** mph
